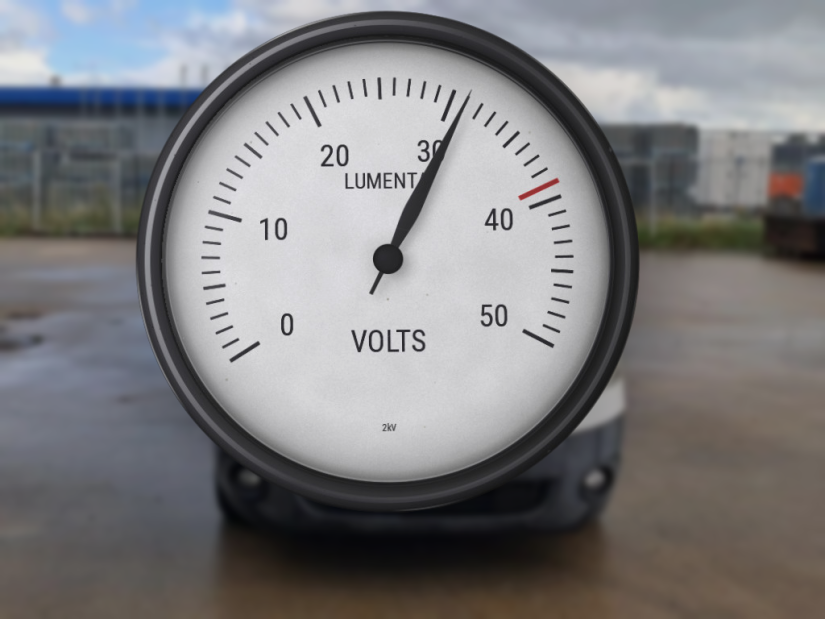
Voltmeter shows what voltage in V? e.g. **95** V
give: **31** V
